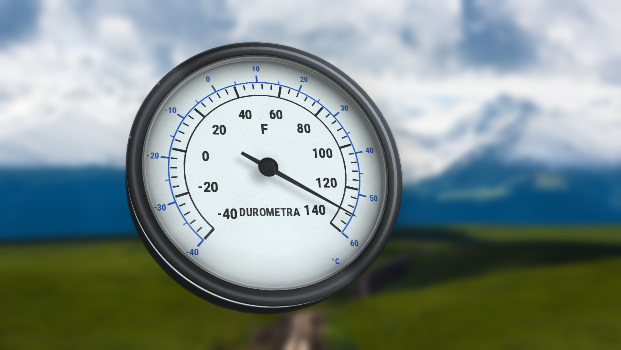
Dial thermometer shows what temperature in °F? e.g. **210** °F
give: **132** °F
